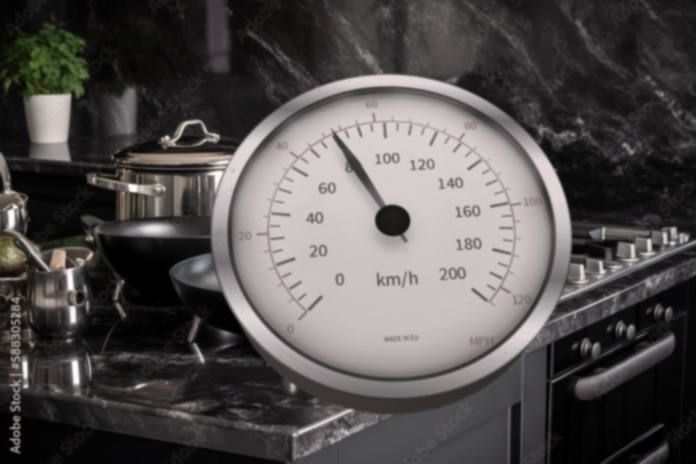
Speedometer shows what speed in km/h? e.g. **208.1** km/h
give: **80** km/h
